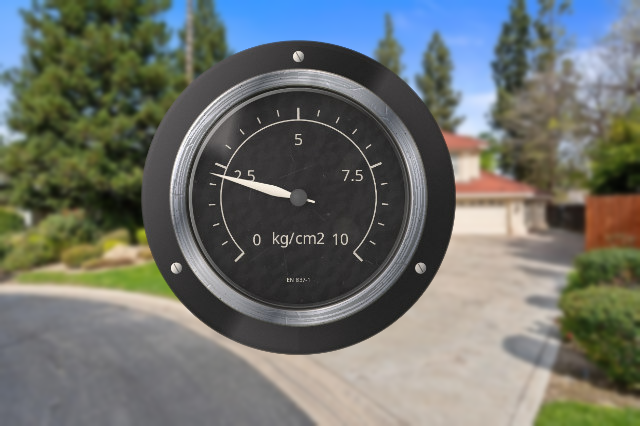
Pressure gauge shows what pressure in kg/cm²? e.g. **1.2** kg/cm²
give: **2.25** kg/cm²
